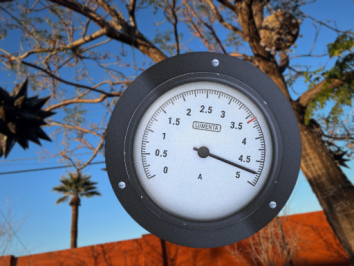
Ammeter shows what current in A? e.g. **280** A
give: **4.75** A
